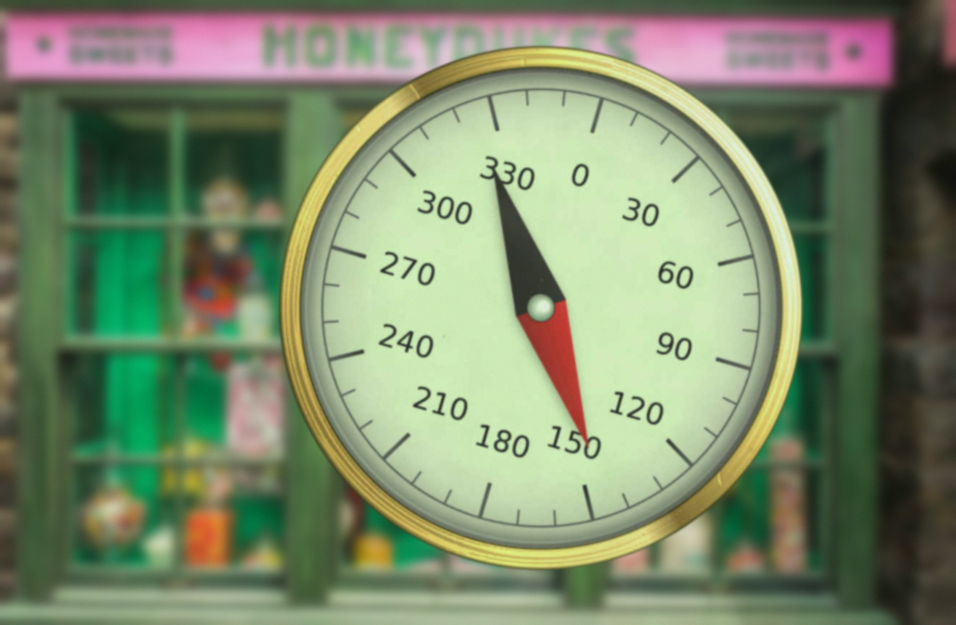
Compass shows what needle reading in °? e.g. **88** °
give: **145** °
